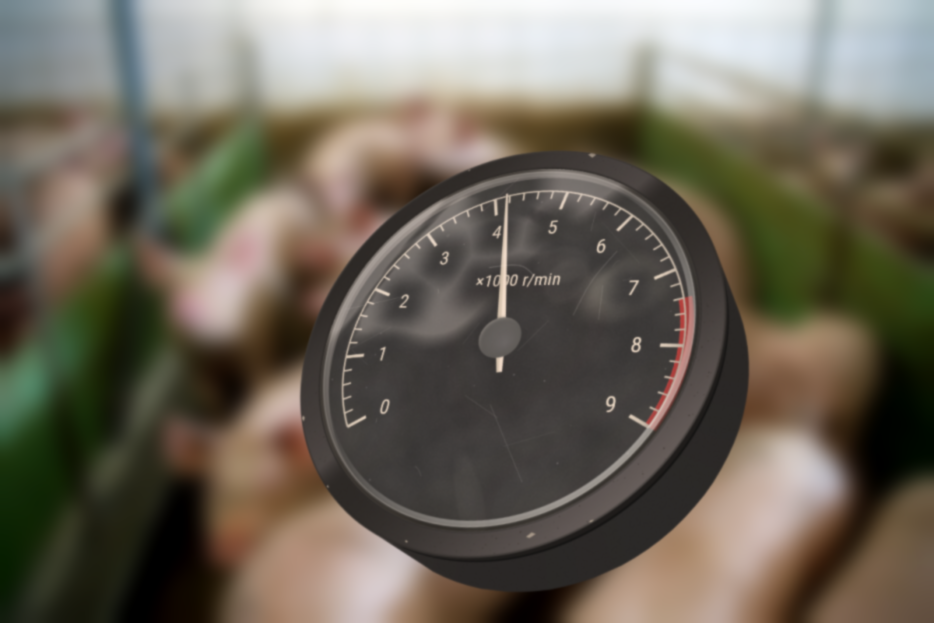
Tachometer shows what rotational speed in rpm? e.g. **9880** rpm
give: **4200** rpm
